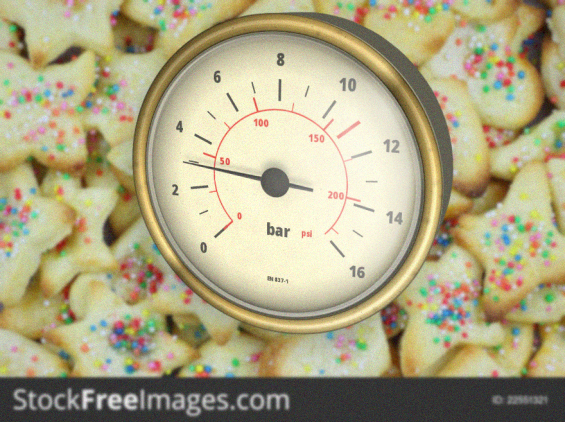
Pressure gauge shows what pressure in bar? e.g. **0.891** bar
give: **3** bar
